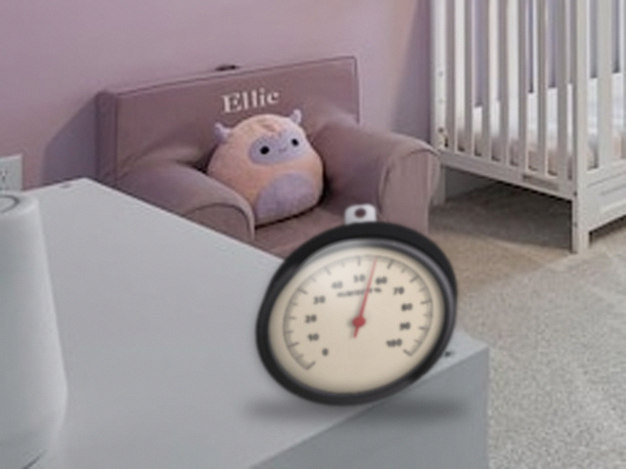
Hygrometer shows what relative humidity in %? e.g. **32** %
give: **55** %
